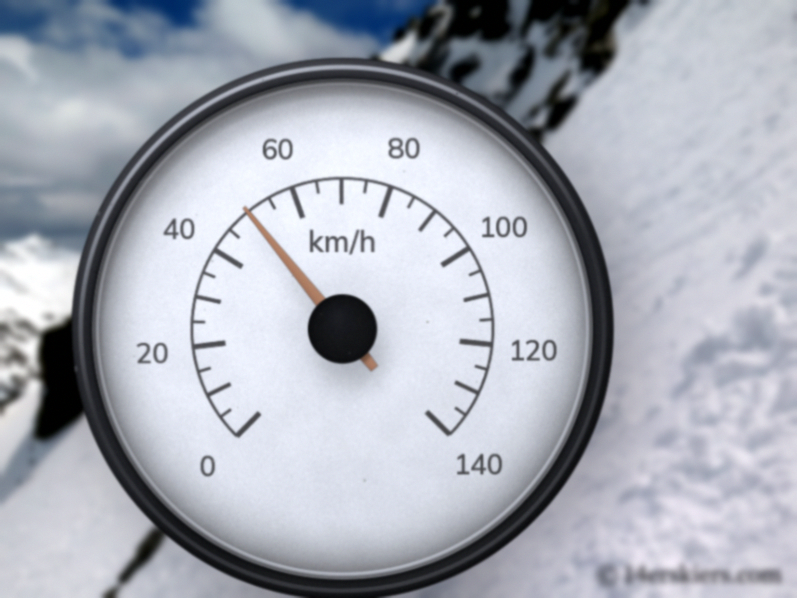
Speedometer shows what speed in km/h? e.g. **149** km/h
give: **50** km/h
